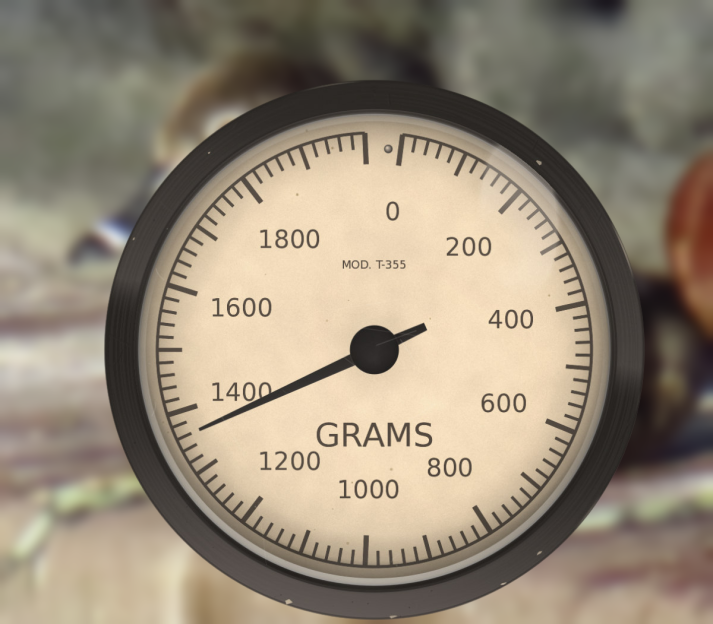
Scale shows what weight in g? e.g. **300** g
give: **1360** g
